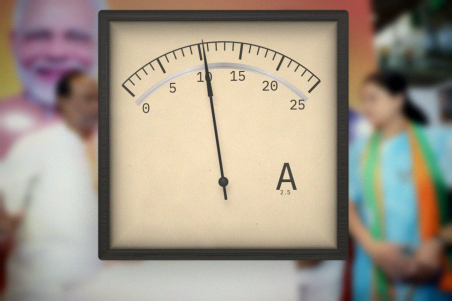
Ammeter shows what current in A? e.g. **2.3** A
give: **10.5** A
